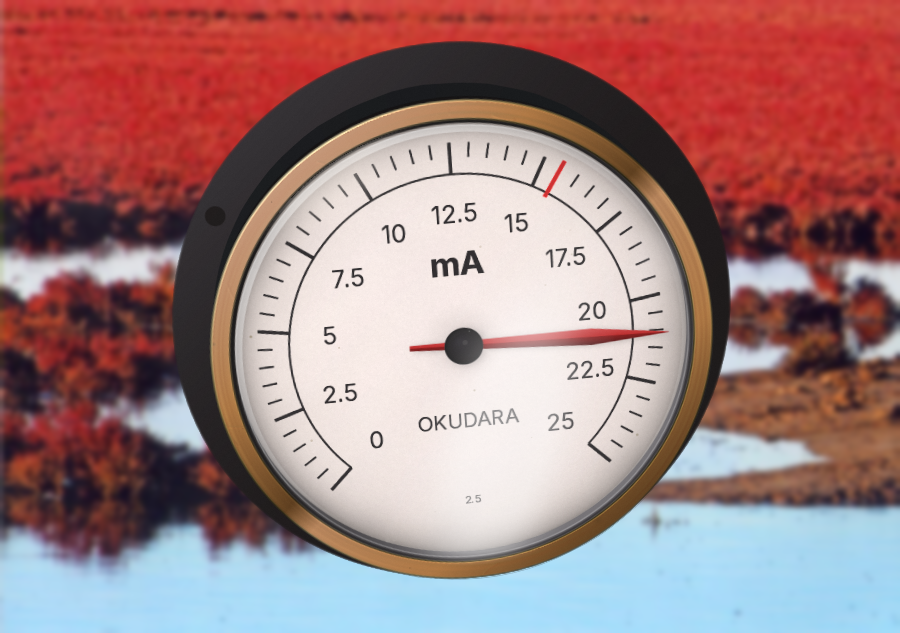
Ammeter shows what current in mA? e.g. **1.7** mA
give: **21** mA
